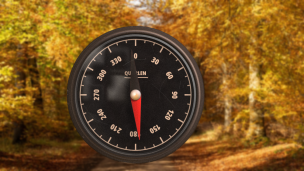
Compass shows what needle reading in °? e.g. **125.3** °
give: **175** °
